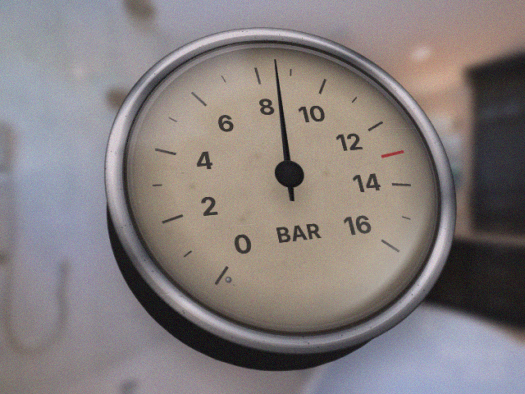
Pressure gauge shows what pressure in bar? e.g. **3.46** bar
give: **8.5** bar
